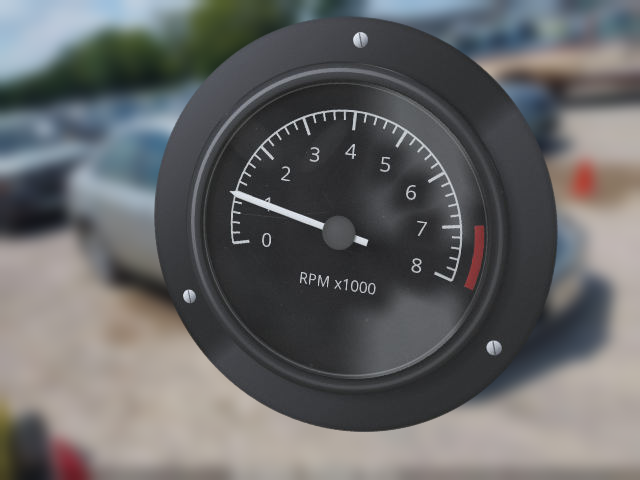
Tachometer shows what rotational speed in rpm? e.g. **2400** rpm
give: **1000** rpm
